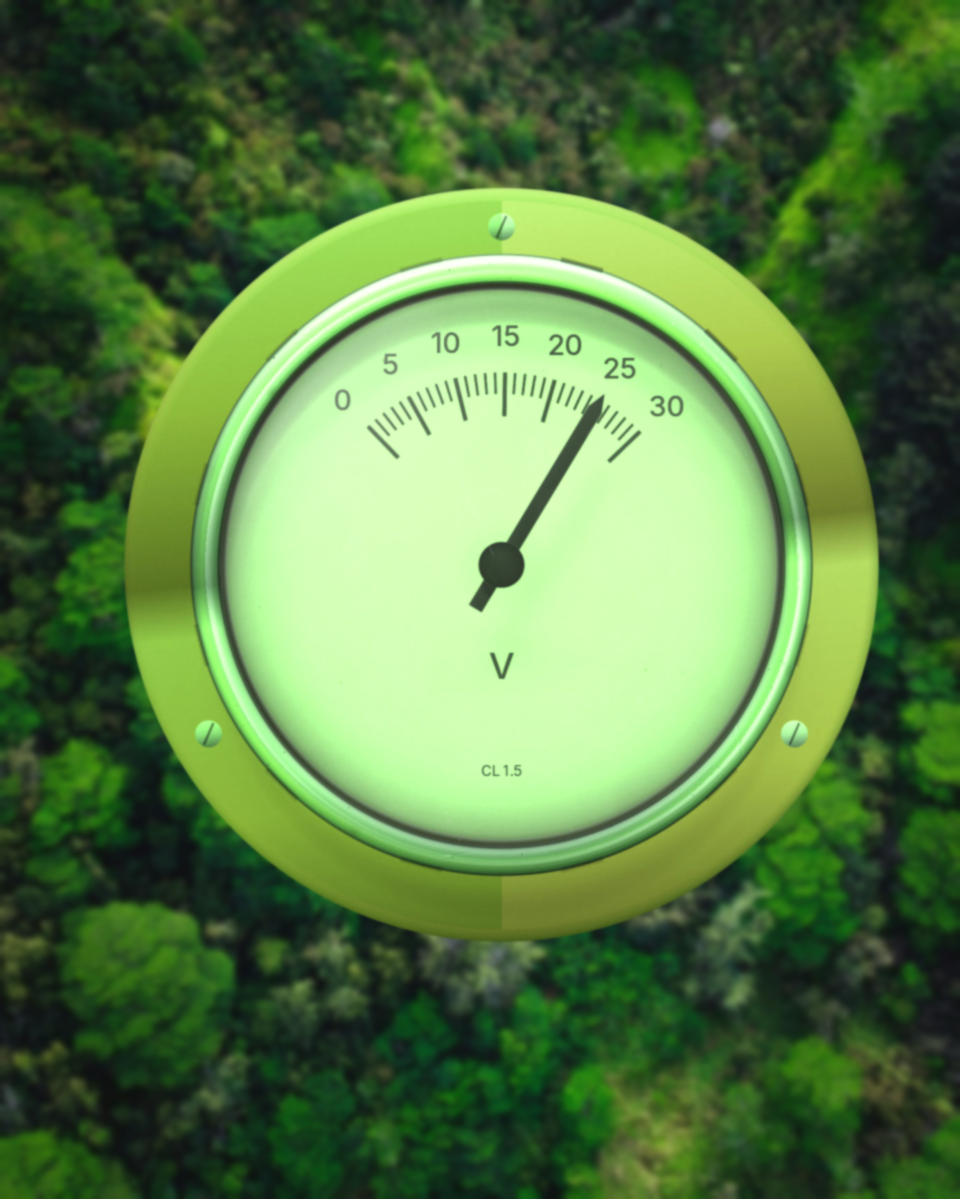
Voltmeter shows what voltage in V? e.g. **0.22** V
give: **25** V
